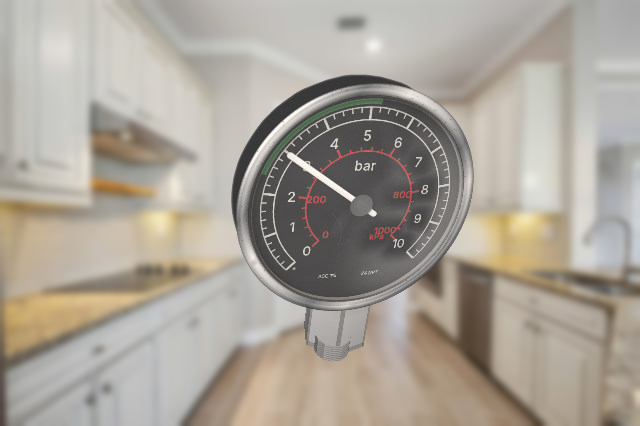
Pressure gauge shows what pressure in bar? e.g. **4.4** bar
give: **3** bar
